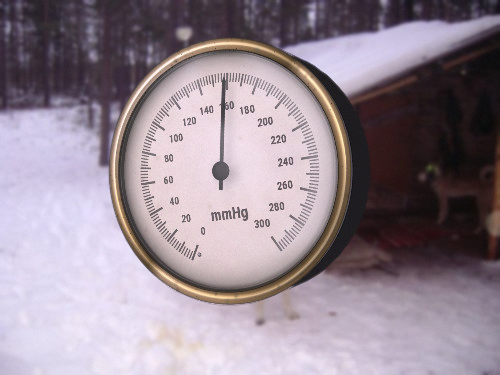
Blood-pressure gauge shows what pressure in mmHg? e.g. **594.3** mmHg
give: **160** mmHg
